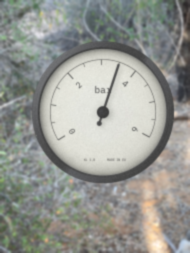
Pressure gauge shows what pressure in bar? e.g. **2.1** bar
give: **3.5** bar
